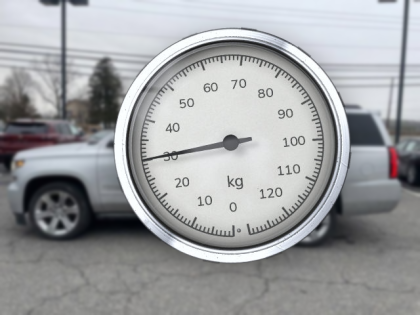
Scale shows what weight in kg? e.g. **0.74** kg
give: **30** kg
